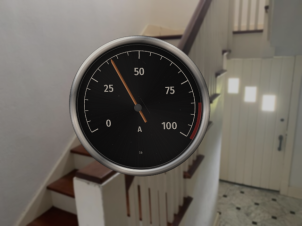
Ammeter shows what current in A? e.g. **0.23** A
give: **37.5** A
